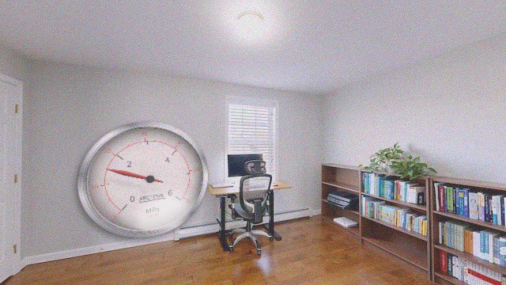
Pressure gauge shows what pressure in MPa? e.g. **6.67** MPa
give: **1.5** MPa
